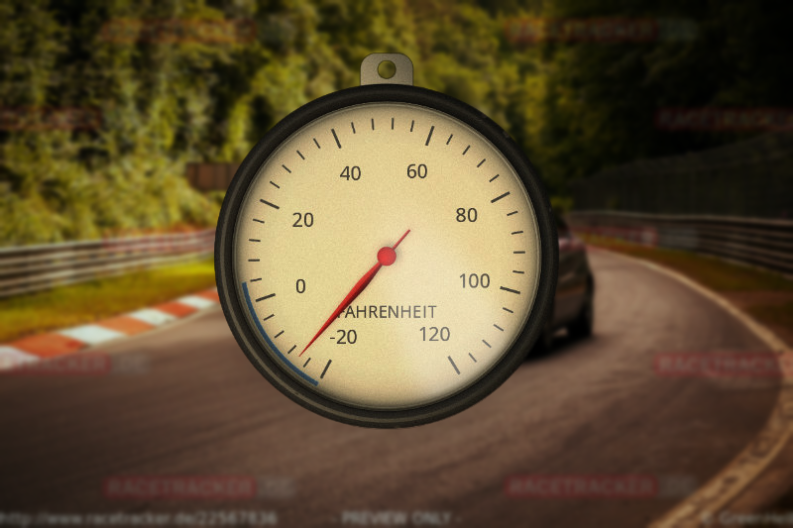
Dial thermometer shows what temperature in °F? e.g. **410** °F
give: **-14** °F
